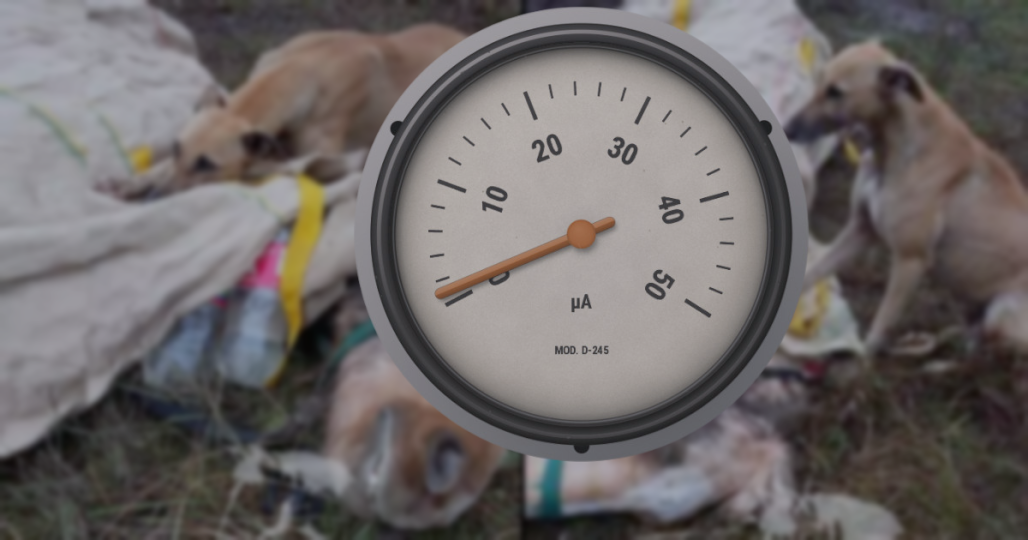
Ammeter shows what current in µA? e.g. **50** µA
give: **1** µA
